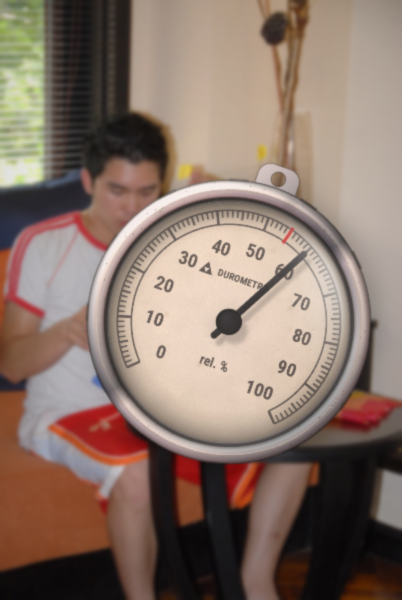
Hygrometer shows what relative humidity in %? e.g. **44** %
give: **60** %
